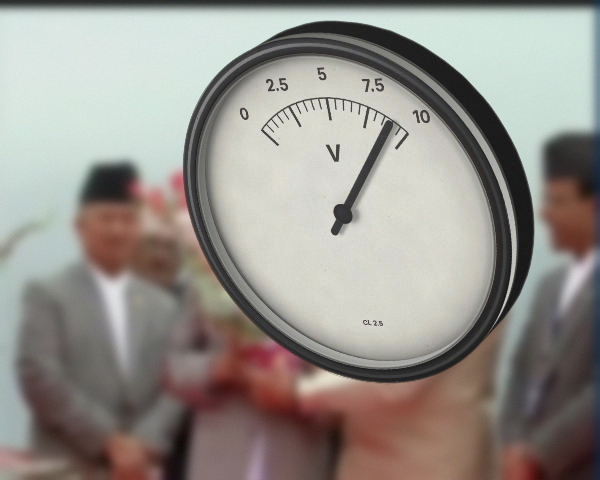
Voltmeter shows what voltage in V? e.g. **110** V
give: **9** V
